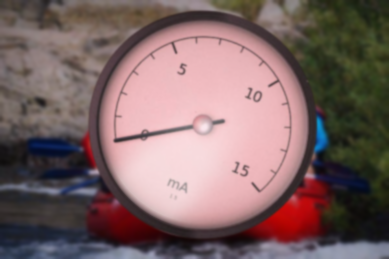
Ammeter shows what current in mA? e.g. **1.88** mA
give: **0** mA
